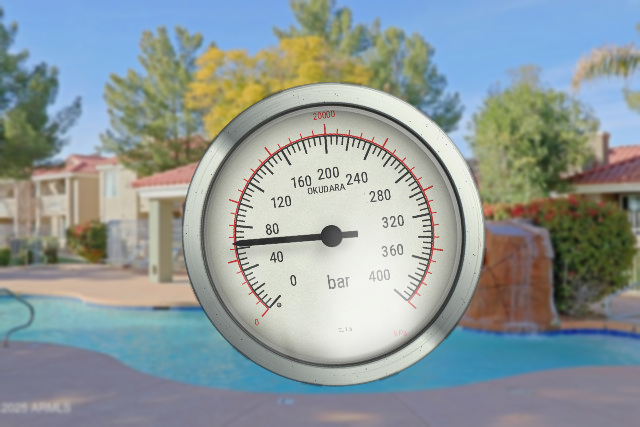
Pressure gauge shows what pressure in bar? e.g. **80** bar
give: **65** bar
